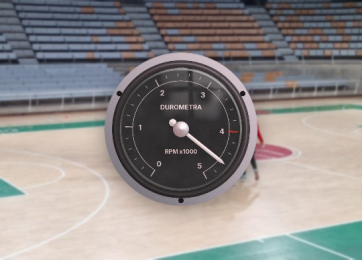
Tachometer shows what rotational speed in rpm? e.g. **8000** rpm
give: **4600** rpm
